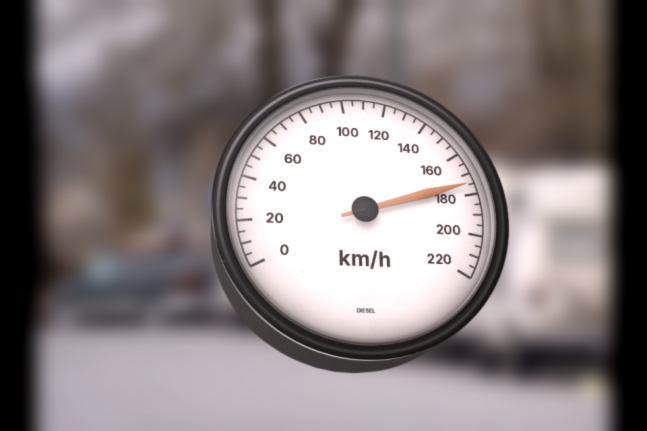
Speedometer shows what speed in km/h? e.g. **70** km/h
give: **175** km/h
